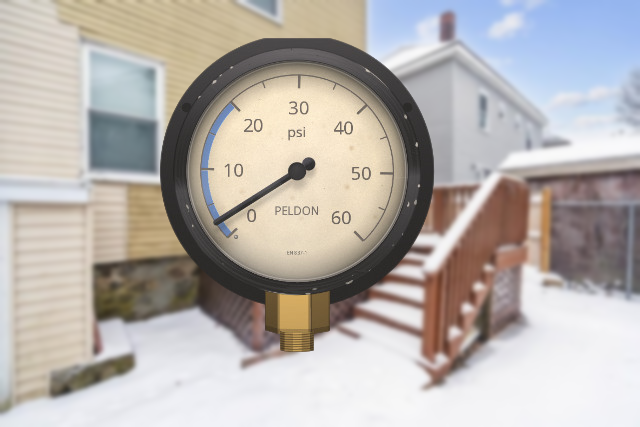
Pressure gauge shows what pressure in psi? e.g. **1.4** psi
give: **2.5** psi
